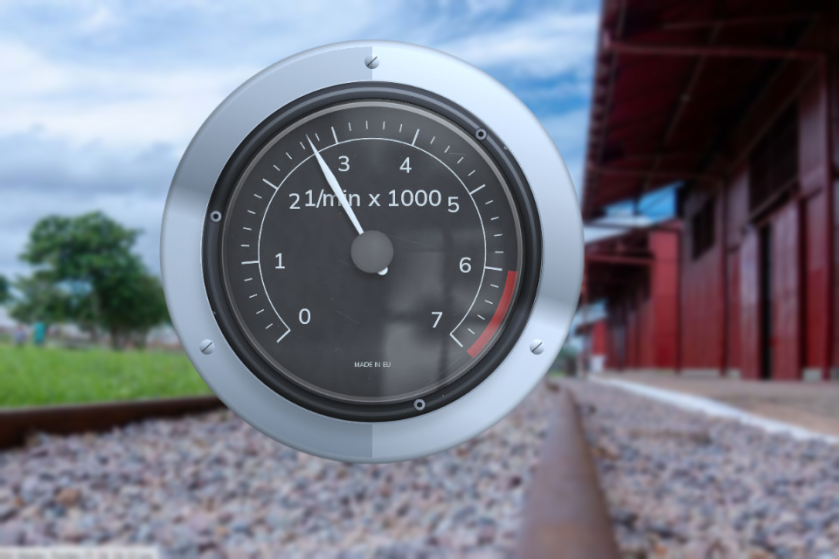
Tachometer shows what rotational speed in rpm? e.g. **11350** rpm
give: **2700** rpm
